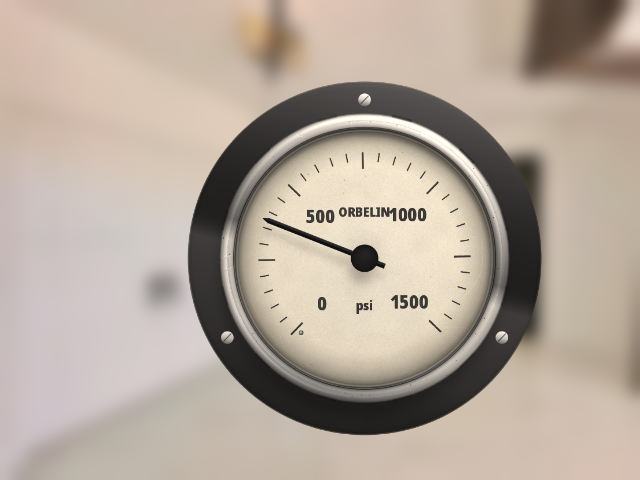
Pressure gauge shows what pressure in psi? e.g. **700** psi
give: **375** psi
